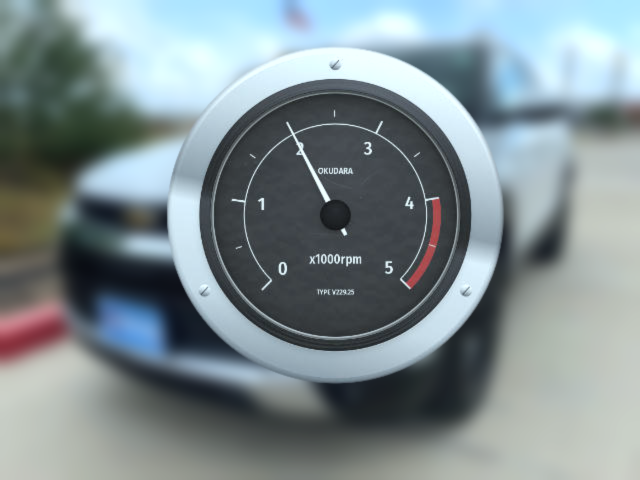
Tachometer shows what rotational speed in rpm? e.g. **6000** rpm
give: **2000** rpm
